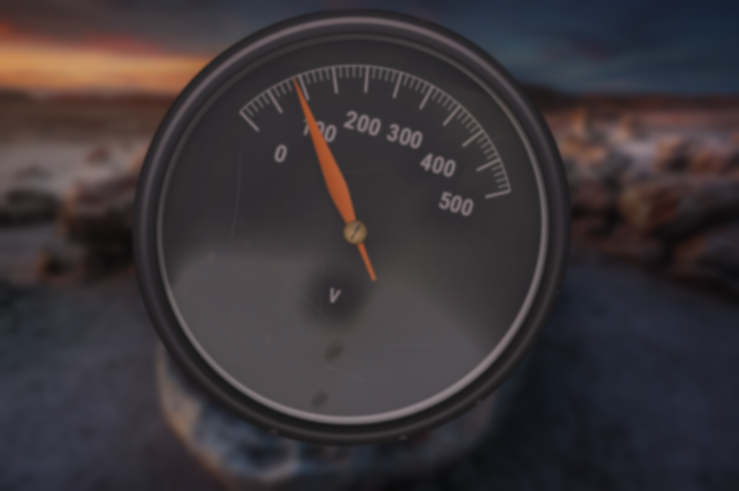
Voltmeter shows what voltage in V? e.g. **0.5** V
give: **90** V
